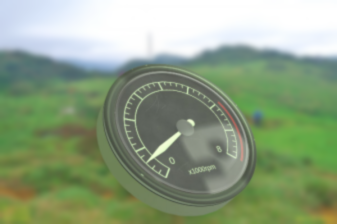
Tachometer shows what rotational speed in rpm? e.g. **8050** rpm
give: **600** rpm
